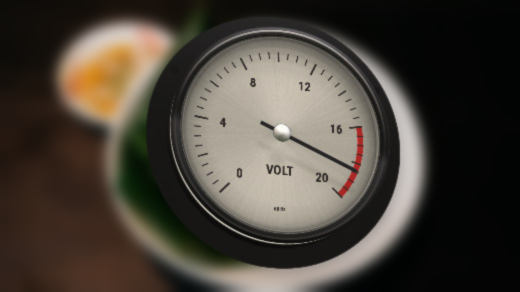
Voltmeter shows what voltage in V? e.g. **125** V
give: **18.5** V
